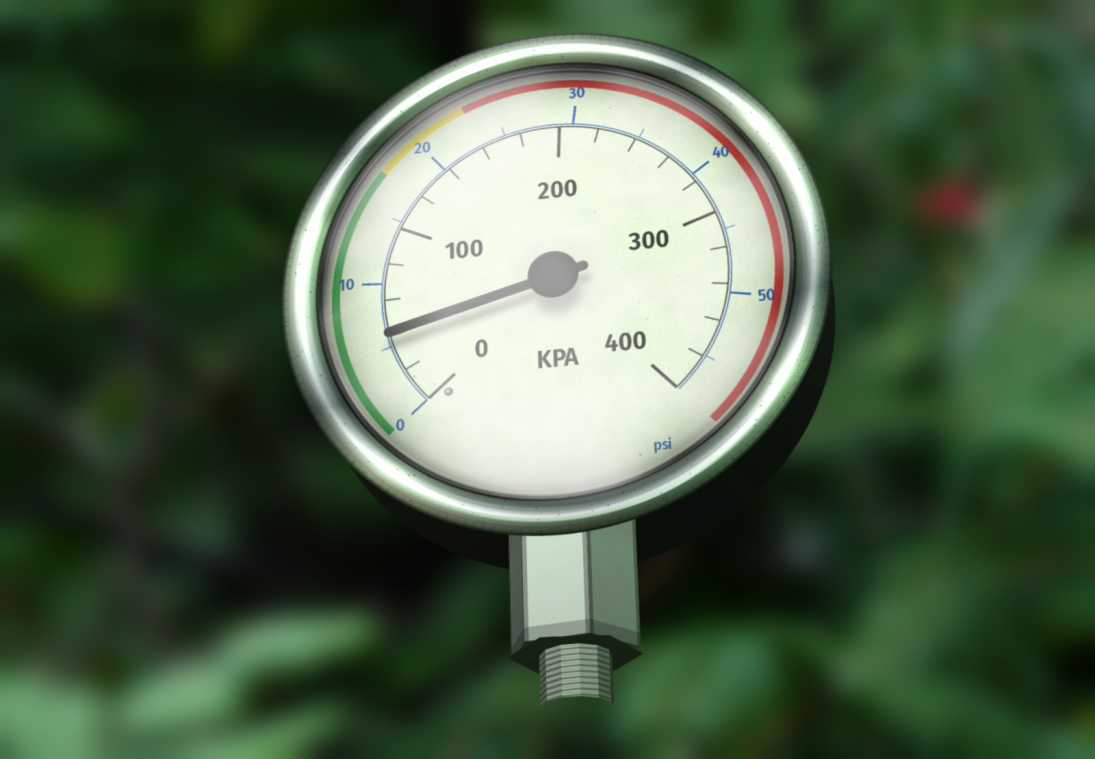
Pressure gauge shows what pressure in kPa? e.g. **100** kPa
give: **40** kPa
